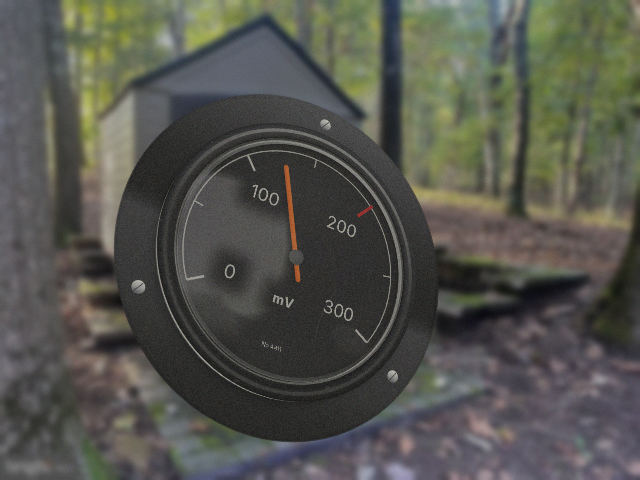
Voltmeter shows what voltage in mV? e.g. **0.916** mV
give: **125** mV
